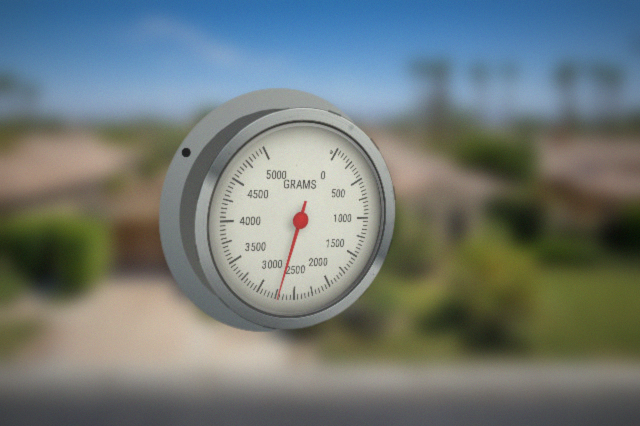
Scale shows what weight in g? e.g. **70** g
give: **2750** g
